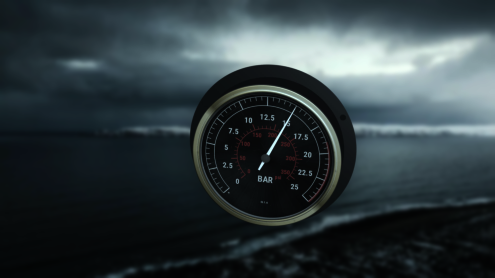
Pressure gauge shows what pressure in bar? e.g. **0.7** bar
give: **15** bar
